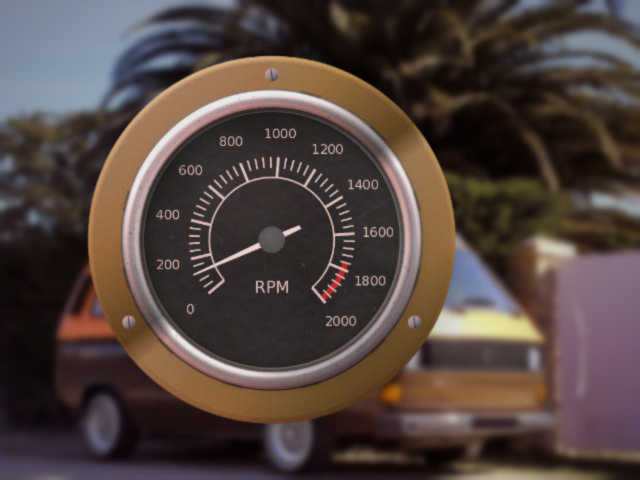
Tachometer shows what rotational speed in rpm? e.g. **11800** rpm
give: **120** rpm
